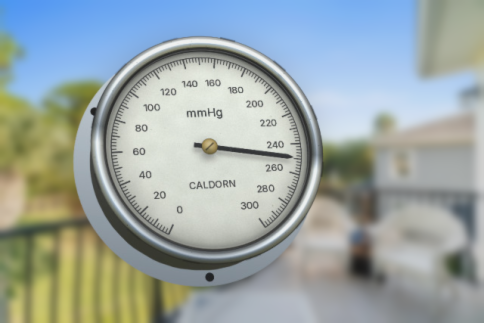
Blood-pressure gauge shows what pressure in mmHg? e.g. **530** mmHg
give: **250** mmHg
